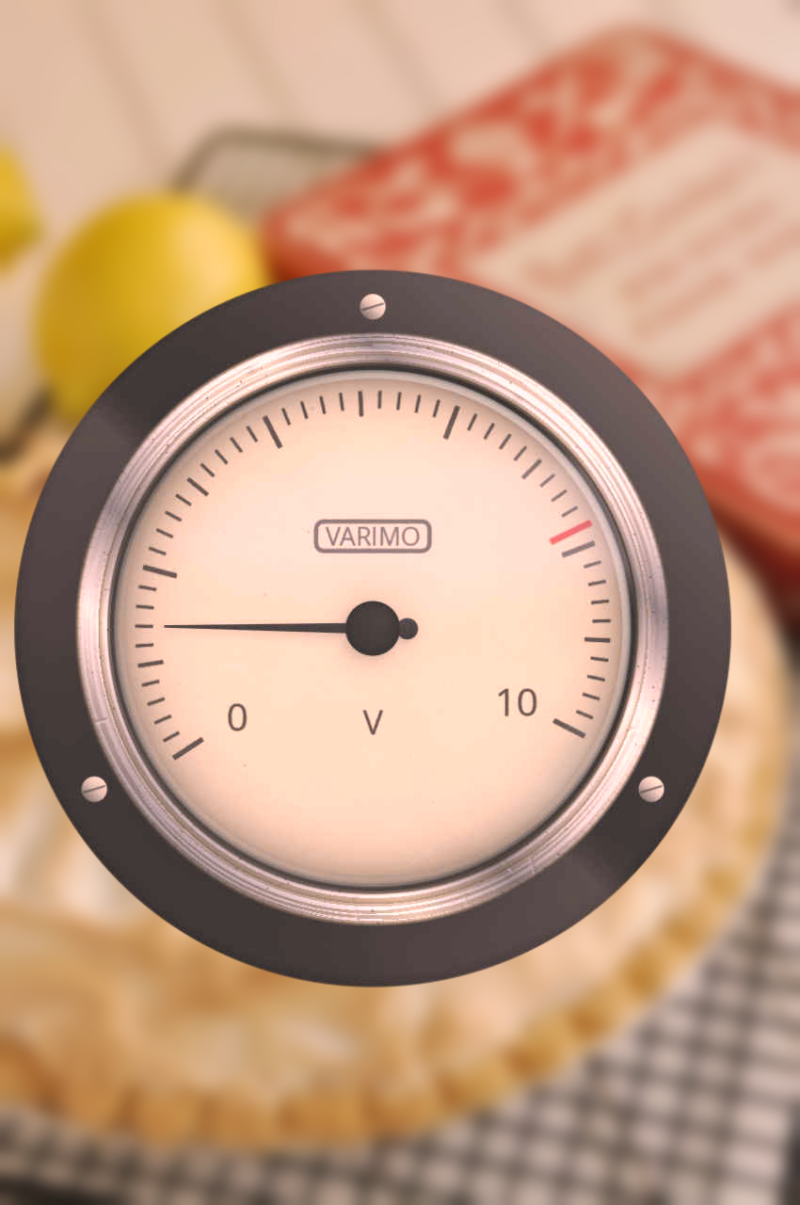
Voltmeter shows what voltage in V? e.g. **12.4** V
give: **1.4** V
